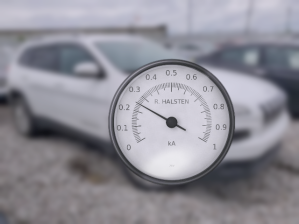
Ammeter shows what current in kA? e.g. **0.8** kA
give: **0.25** kA
